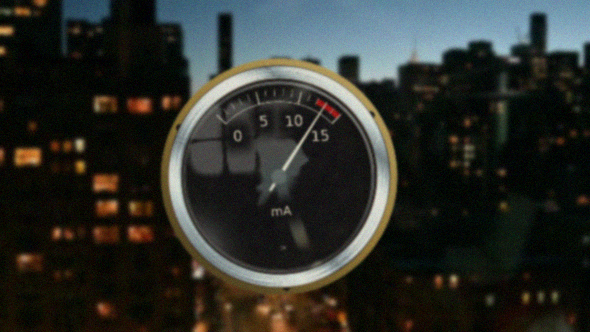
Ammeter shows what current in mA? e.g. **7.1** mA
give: **13** mA
